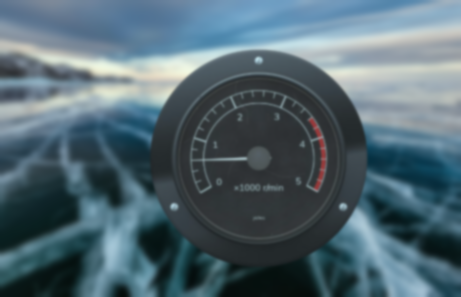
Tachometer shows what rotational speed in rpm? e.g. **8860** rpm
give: **600** rpm
